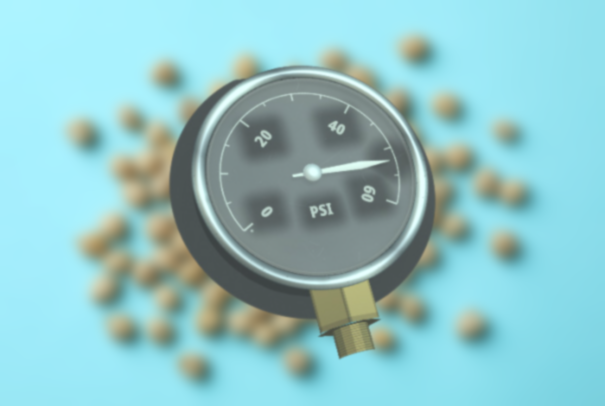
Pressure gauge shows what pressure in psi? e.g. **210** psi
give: **52.5** psi
